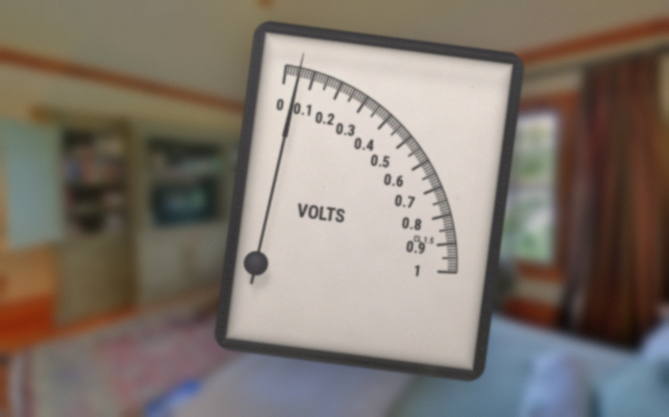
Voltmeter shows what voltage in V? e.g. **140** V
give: **0.05** V
